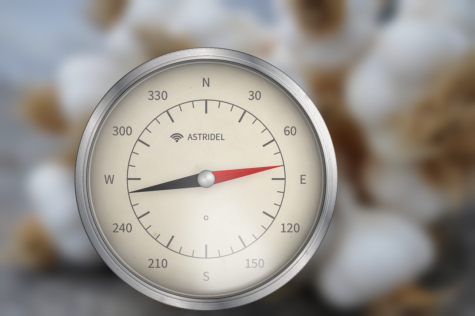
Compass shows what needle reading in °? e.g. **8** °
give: **80** °
